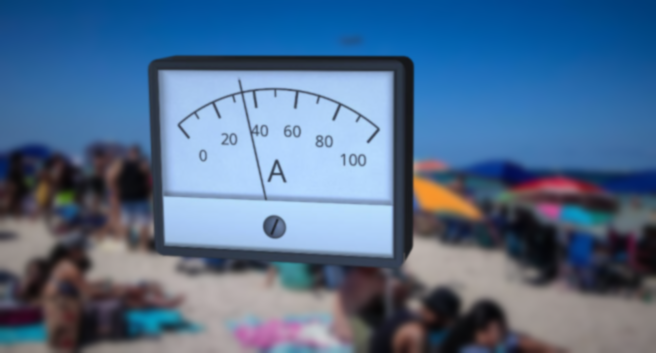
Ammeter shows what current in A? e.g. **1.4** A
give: **35** A
